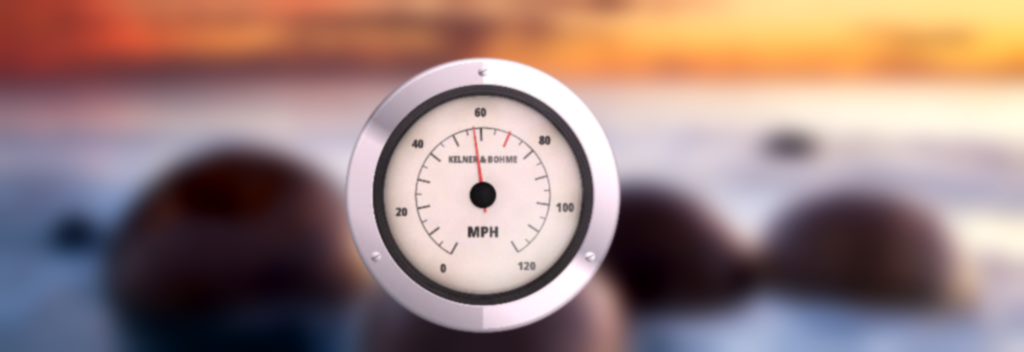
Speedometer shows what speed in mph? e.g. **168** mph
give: **57.5** mph
